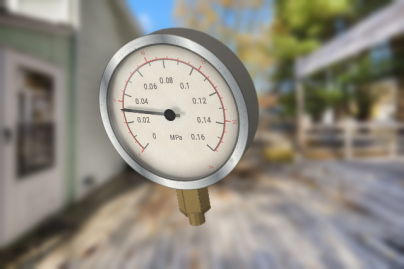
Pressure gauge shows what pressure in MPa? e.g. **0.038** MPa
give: **0.03** MPa
